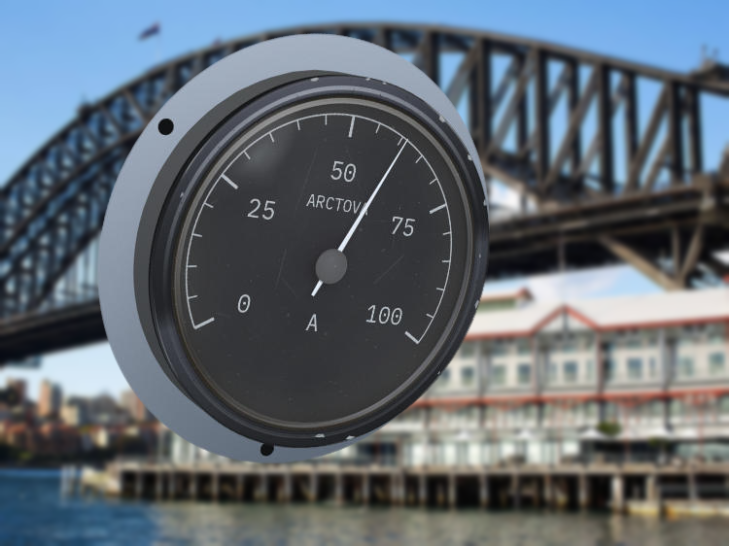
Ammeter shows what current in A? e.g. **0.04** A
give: **60** A
